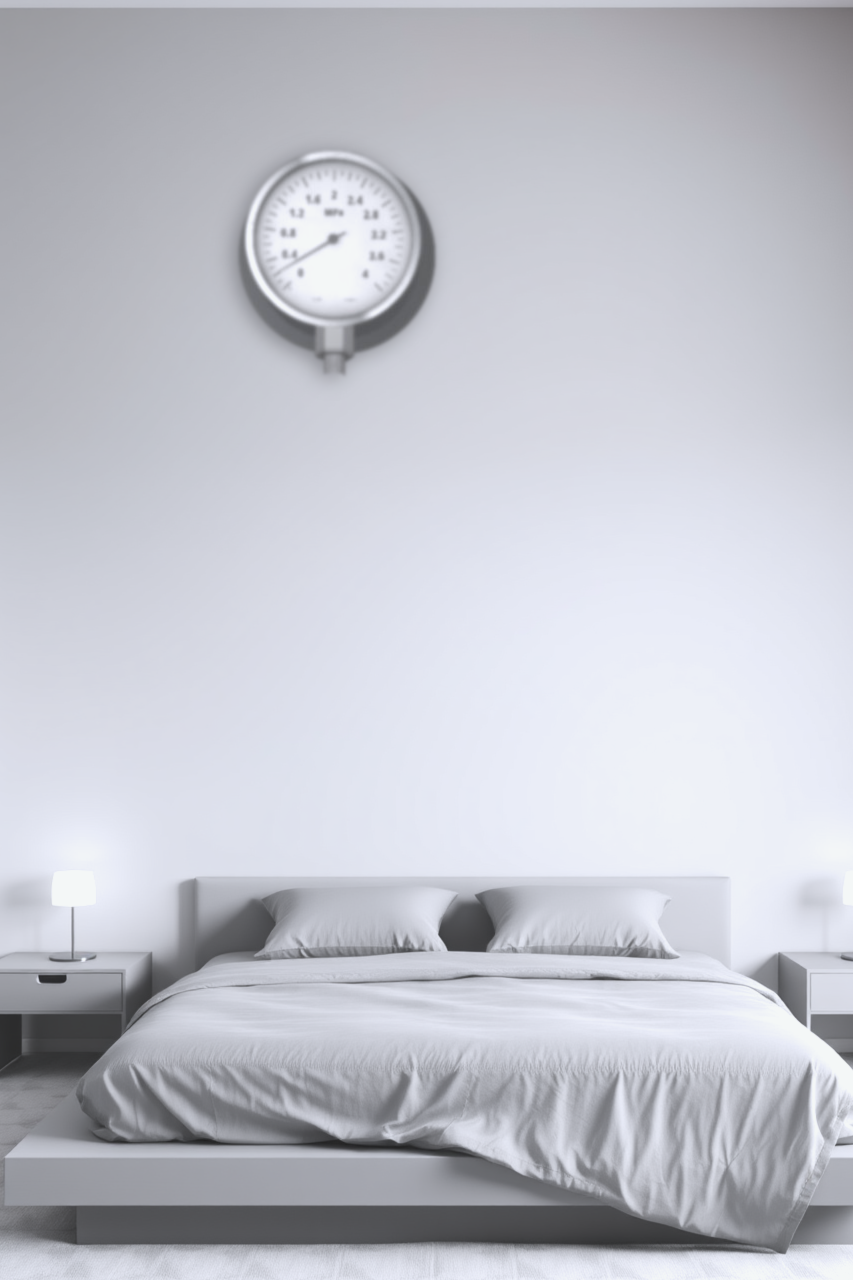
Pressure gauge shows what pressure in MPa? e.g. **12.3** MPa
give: **0.2** MPa
